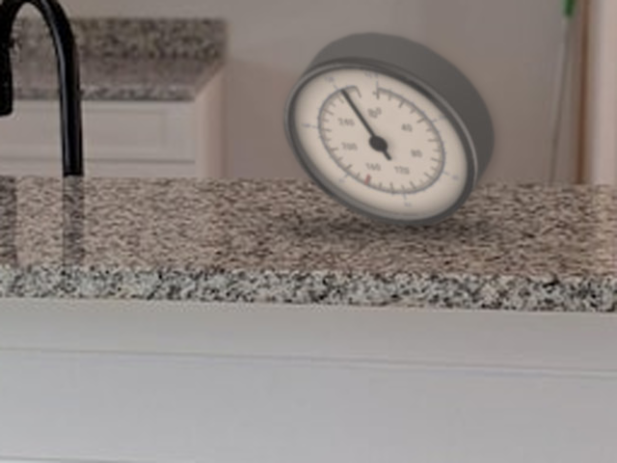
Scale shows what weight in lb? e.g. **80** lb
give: **270** lb
